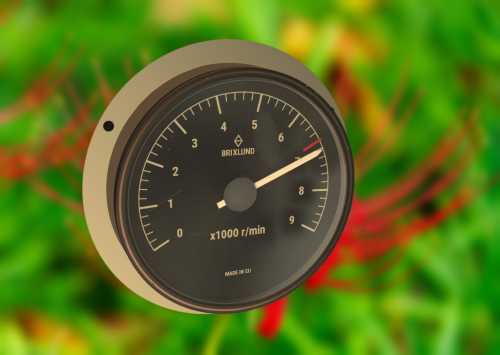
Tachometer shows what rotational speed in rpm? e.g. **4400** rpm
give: **7000** rpm
